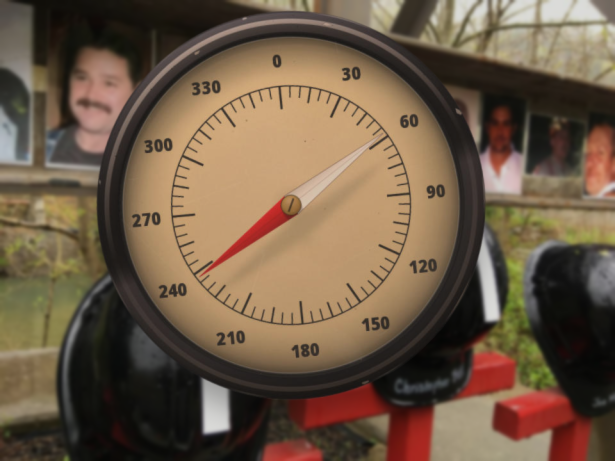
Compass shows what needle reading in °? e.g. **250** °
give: **237.5** °
